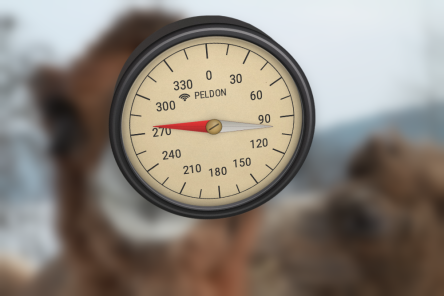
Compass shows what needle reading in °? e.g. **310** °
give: **277.5** °
